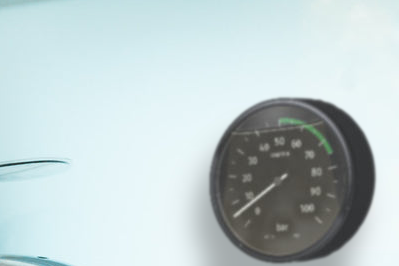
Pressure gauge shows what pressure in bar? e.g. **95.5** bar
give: **5** bar
